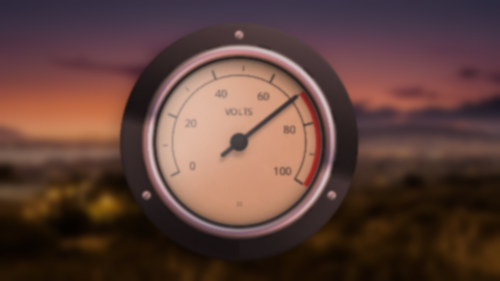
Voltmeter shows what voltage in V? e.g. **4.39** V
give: **70** V
